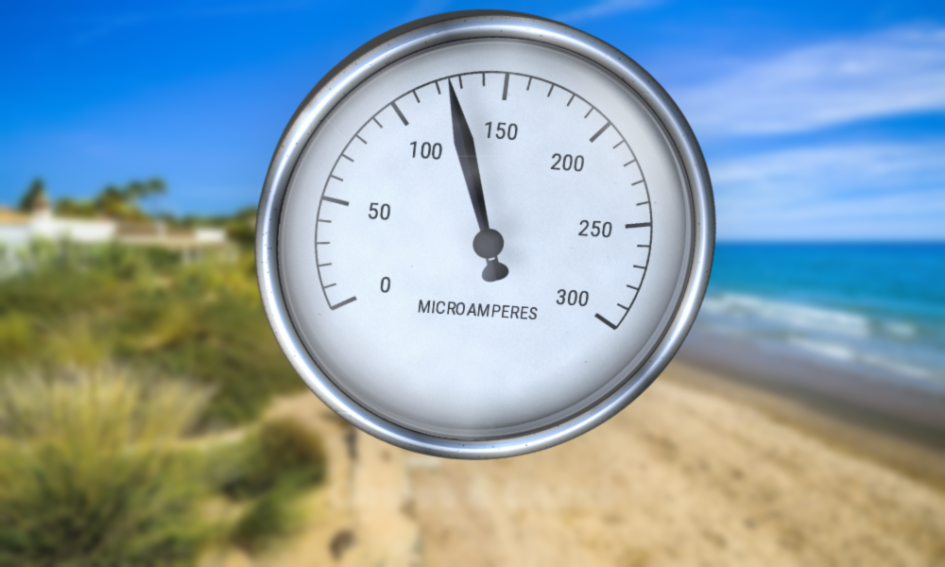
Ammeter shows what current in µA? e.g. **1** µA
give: **125** µA
